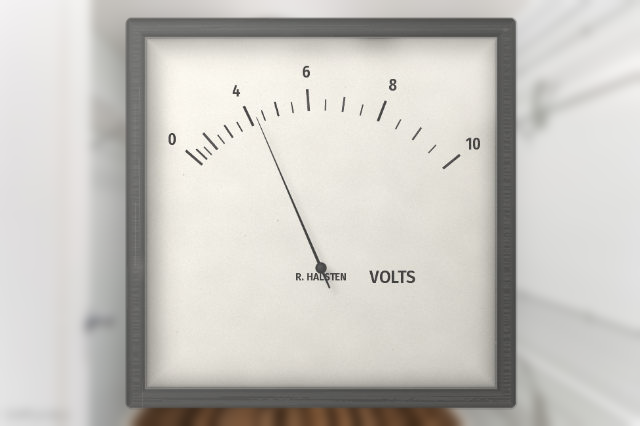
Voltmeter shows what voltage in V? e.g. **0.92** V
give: **4.25** V
